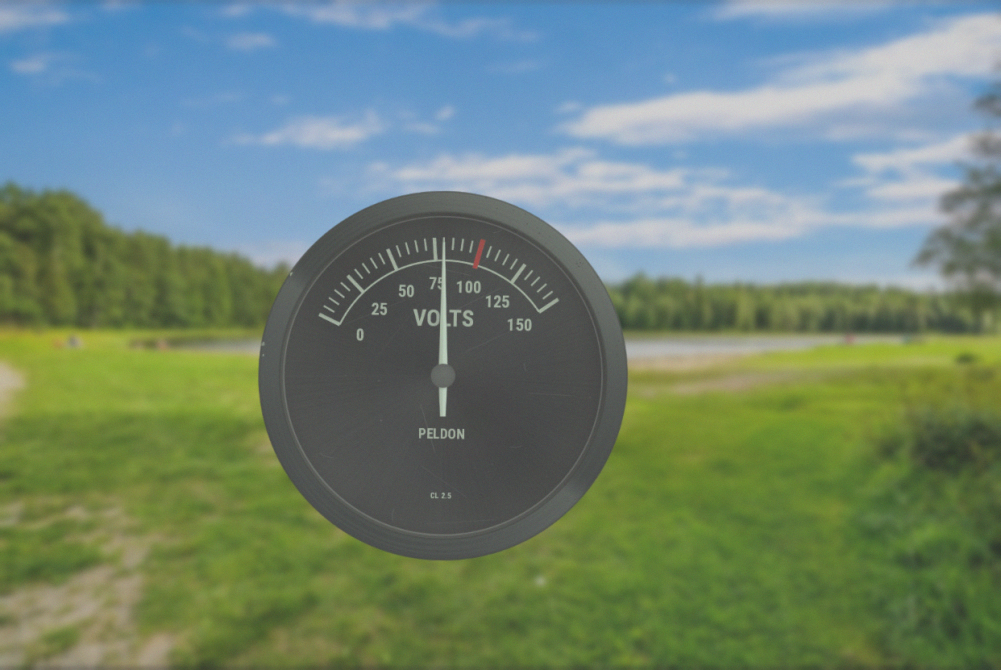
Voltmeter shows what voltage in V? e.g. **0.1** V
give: **80** V
